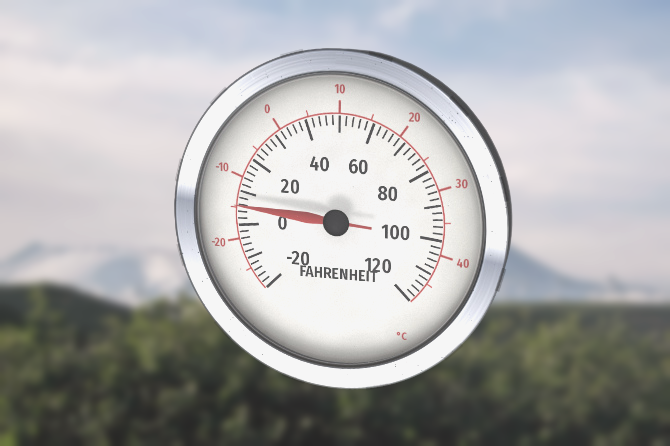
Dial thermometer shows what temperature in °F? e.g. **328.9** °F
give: **6** °F
